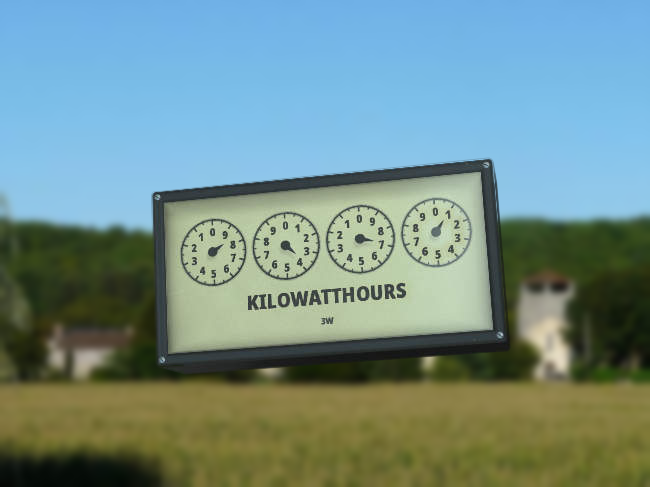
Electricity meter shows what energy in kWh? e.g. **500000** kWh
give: **8371** kWh
